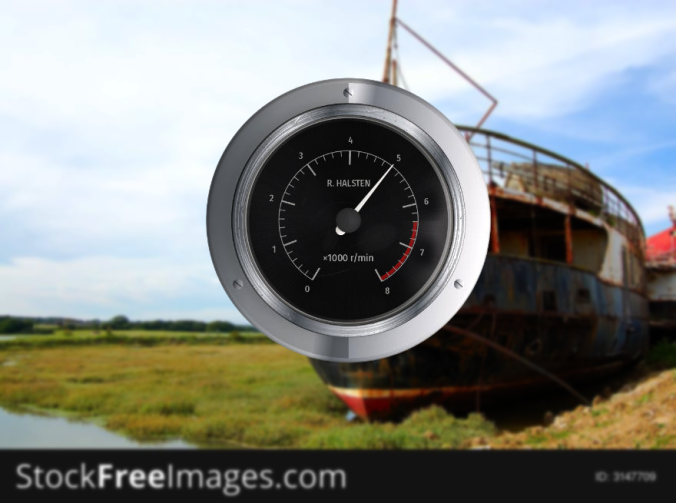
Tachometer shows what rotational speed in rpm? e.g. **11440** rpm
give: **5000** rpm
